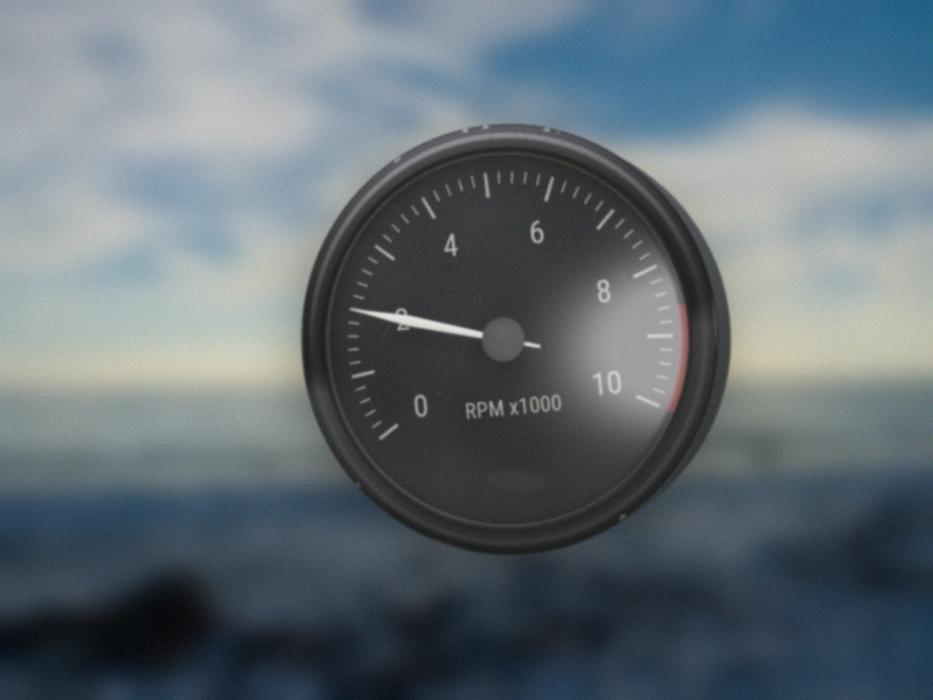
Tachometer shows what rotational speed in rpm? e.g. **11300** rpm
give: **2000** rpm
